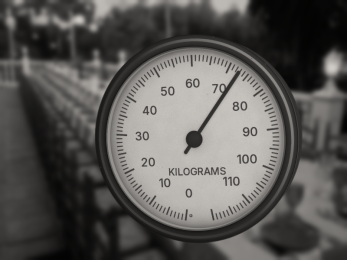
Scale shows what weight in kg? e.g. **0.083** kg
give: **73** kg
